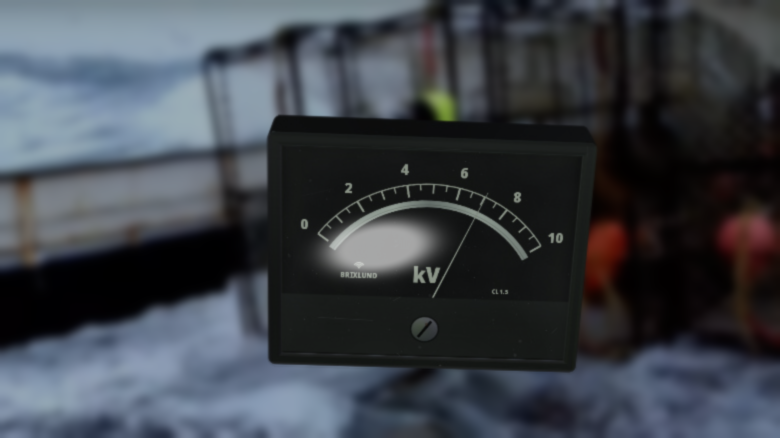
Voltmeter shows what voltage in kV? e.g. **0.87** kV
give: **7** kV
